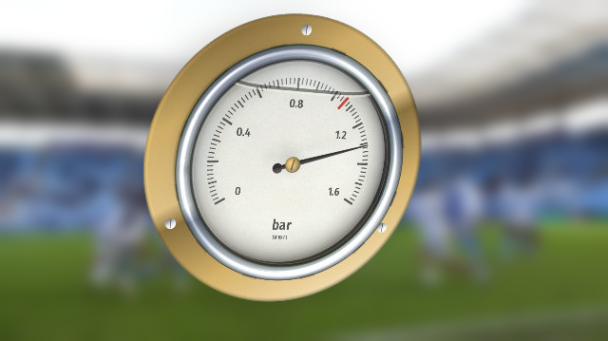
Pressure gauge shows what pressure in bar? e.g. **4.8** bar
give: **1.3** bar
